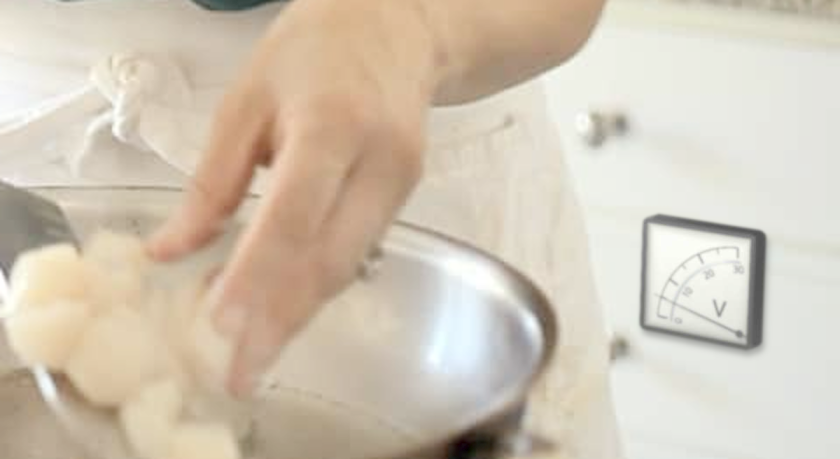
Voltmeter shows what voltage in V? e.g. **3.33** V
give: **5** V
